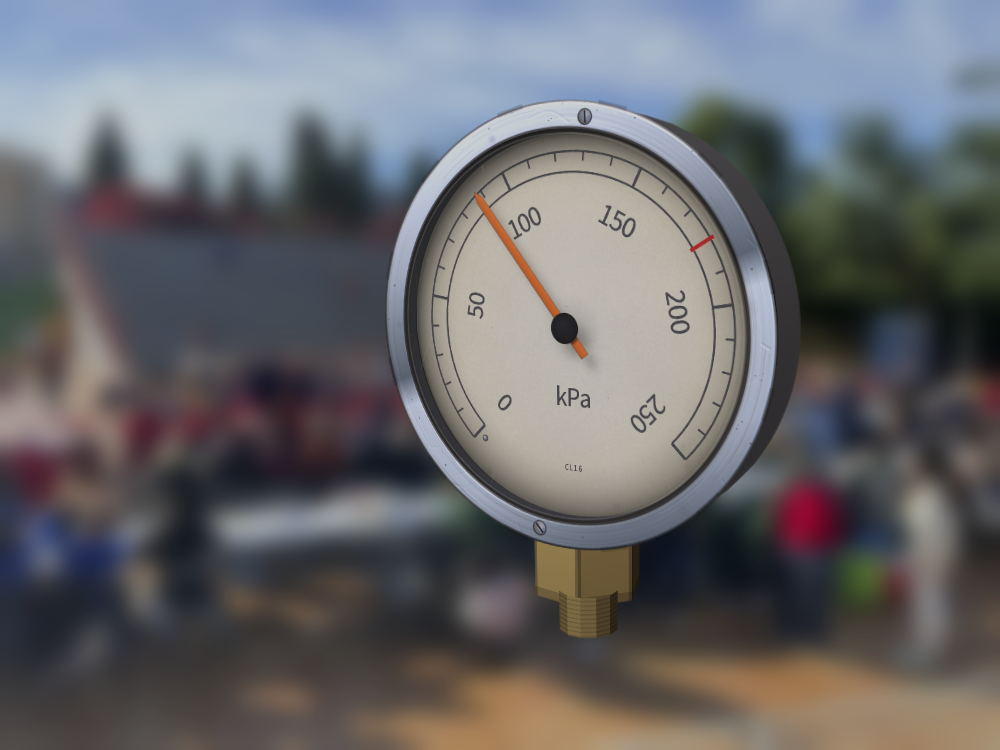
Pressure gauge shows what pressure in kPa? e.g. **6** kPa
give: **90** kPa
